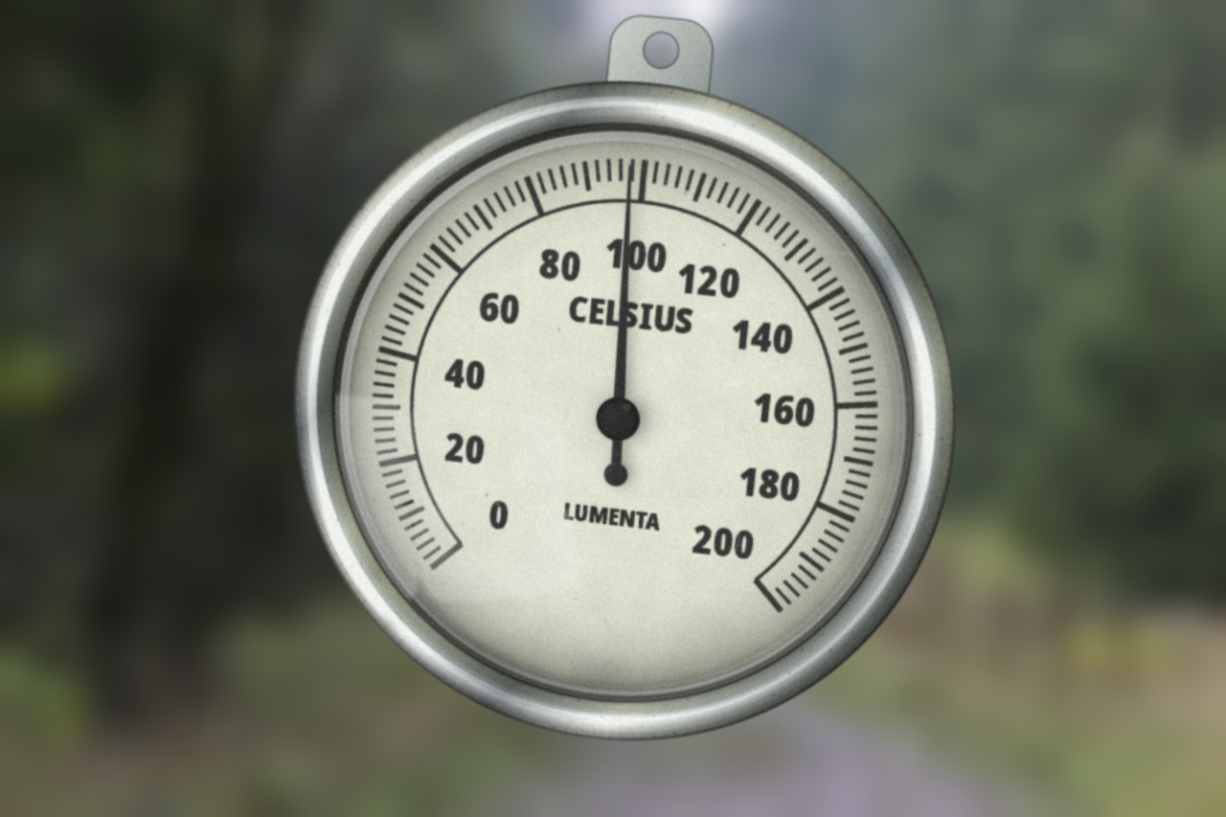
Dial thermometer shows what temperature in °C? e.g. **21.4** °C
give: **98** °C
